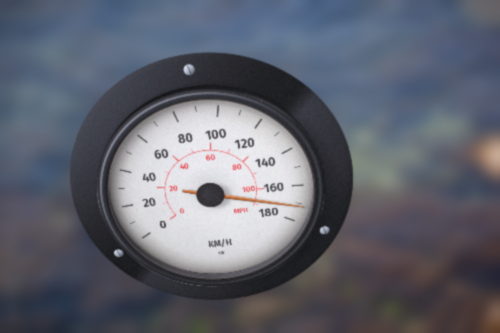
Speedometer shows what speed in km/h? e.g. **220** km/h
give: **170** km/h
